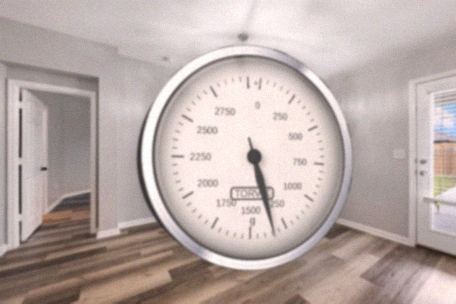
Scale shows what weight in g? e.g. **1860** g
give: **1350** g
